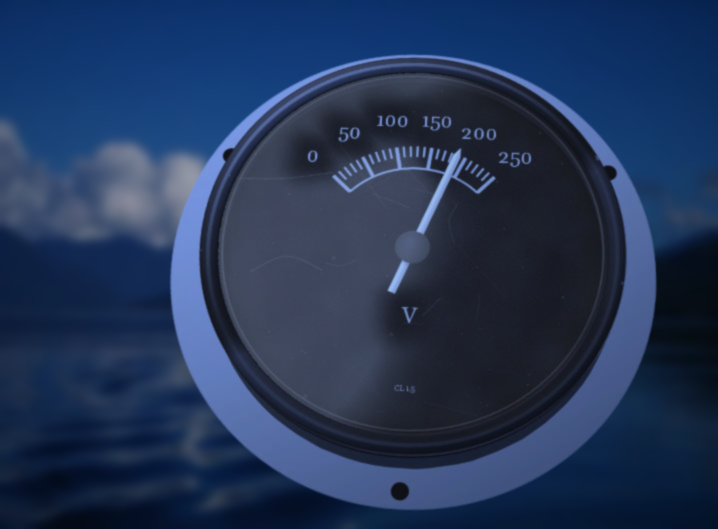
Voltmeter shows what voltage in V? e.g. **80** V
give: **190** V
